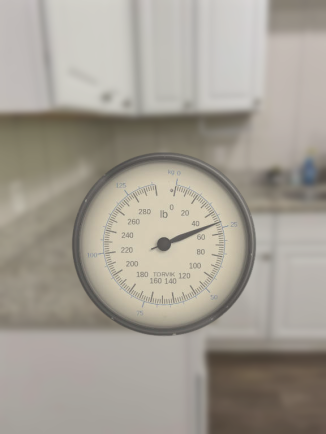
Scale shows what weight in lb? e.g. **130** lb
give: **50** lb
